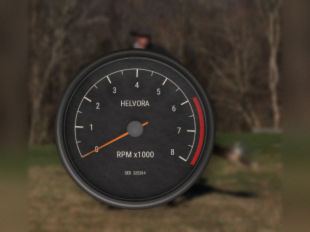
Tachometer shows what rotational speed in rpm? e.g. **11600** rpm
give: **0** rpm
